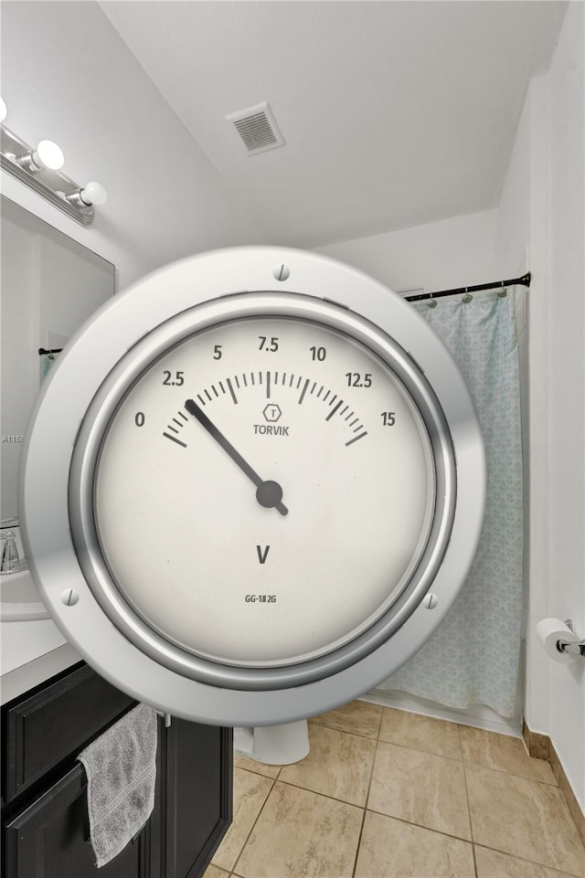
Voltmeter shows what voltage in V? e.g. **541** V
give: **2.25** V
